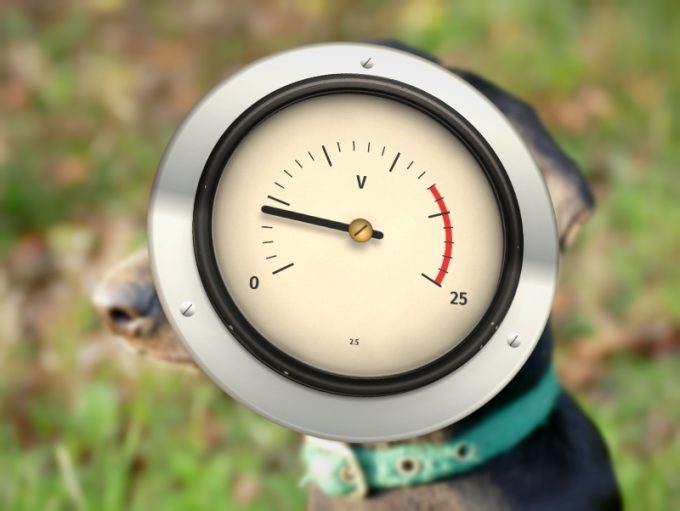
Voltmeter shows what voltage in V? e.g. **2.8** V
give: **4** V
